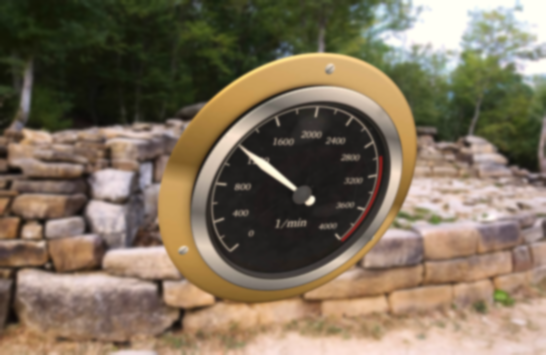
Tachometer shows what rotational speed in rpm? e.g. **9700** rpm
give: **1200** rpm
